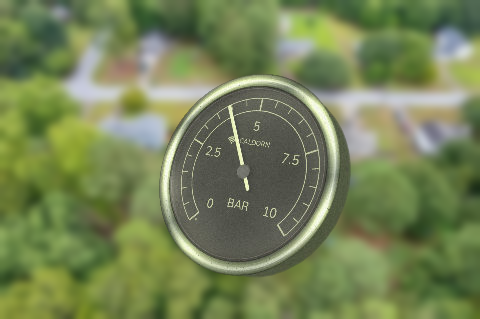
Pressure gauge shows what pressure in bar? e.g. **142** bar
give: **4** bar
